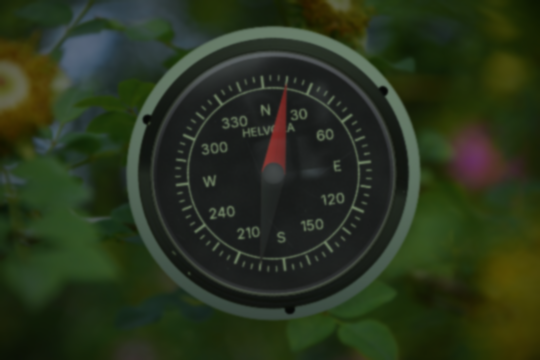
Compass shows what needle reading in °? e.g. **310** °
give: **15** °
